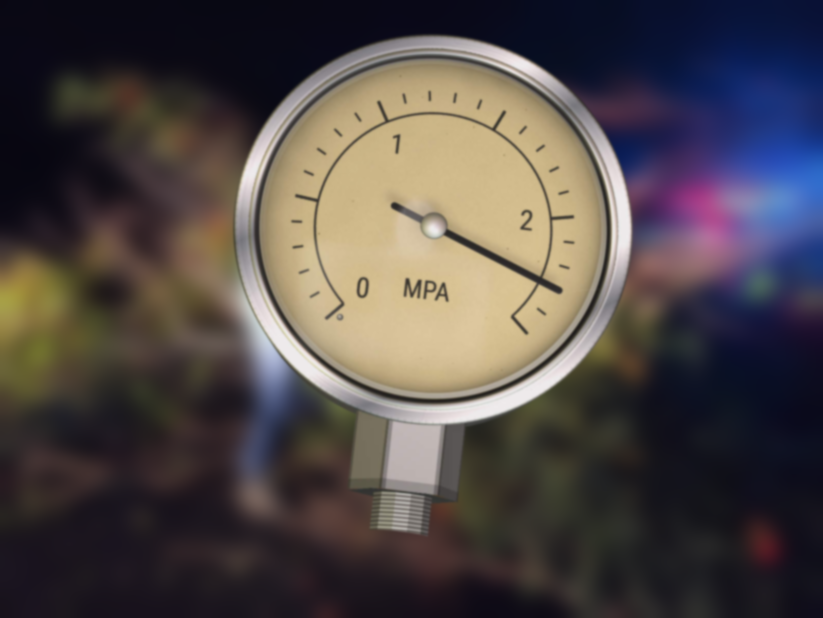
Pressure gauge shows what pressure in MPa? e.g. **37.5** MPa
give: **2.3** MPa
